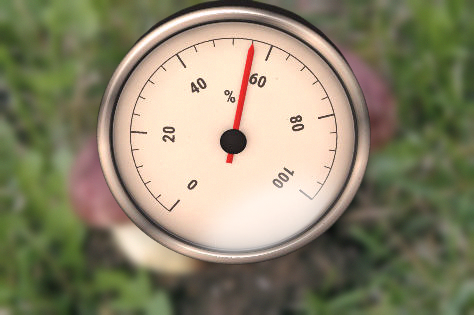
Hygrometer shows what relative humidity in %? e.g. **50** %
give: **56** %
